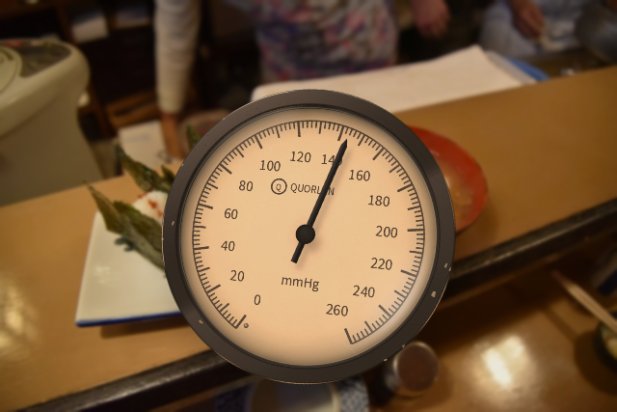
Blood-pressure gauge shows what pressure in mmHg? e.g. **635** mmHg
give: **144** mmHg
